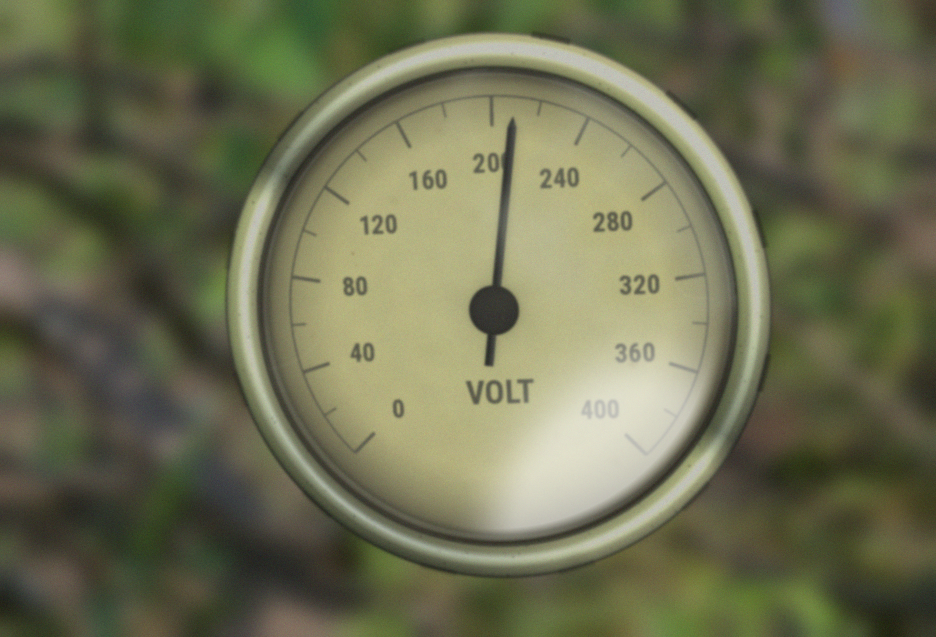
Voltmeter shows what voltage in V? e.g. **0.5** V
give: **210** V
